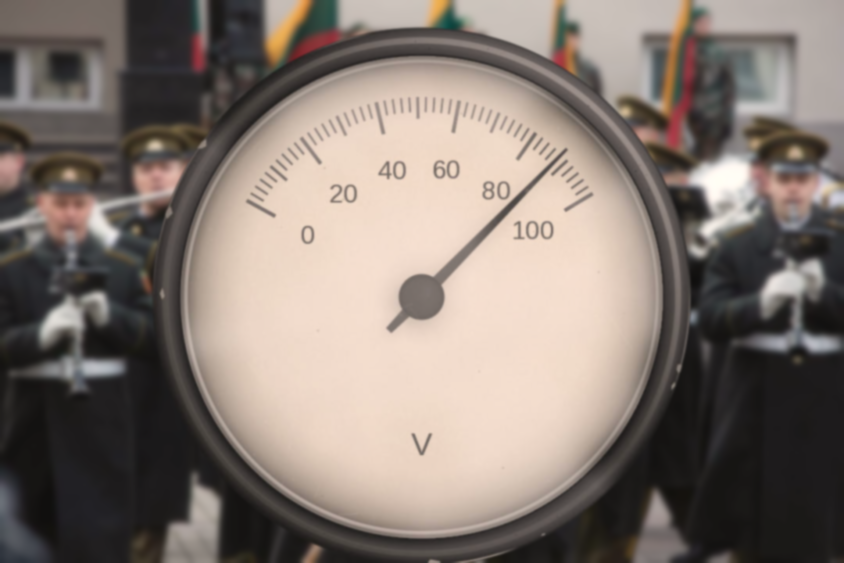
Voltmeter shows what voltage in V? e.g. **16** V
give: **88** V
